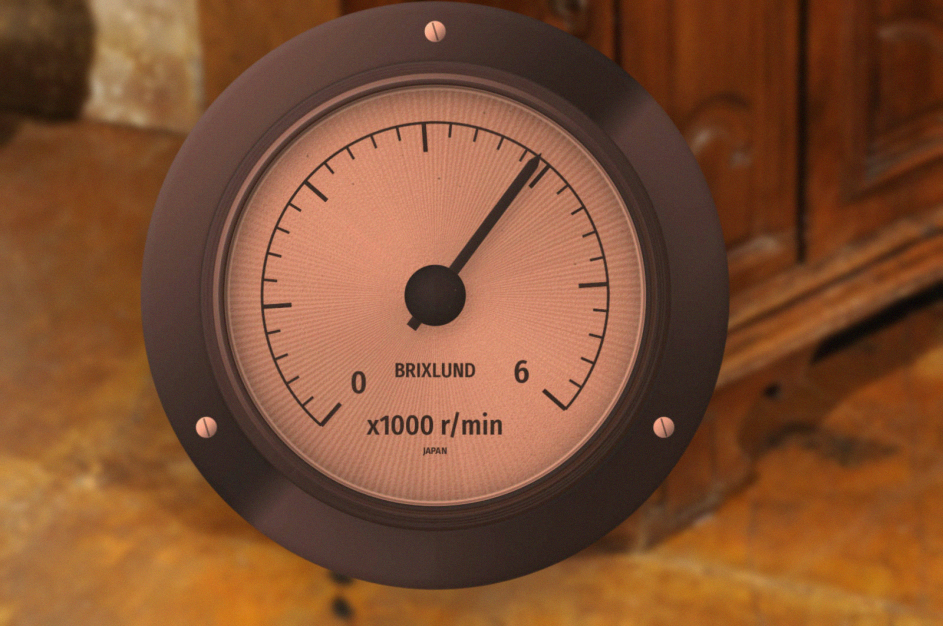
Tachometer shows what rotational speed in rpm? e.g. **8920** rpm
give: **3900** rpm
